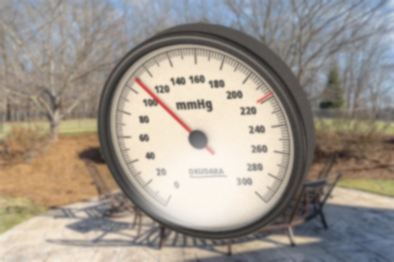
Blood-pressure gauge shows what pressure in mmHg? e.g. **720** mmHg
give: **110** mmHg
